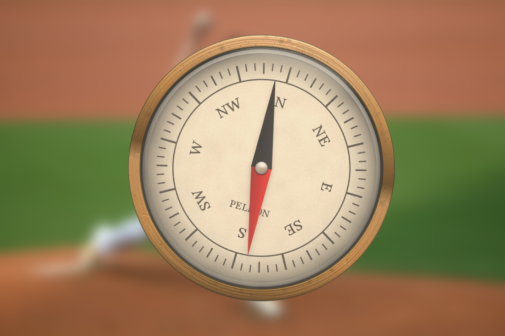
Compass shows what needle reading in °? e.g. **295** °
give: **172.5** °
